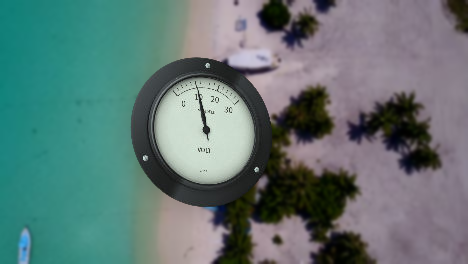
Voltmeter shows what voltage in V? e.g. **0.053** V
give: **10** V
